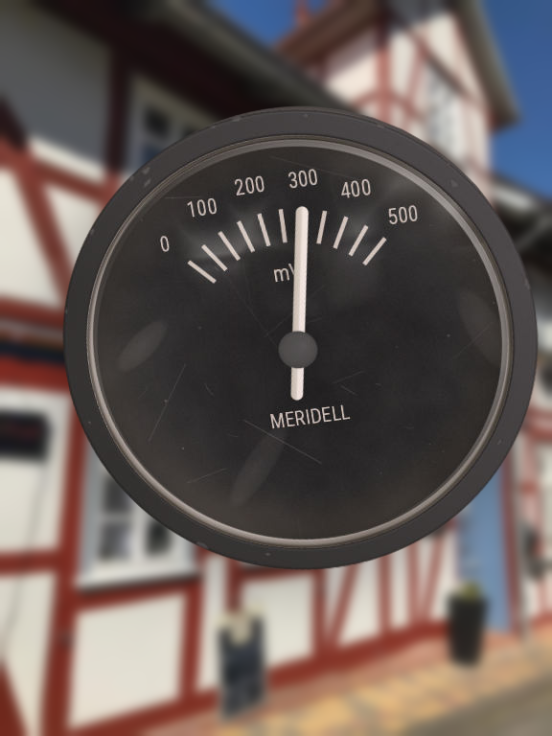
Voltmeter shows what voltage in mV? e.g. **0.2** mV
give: **300** mV
